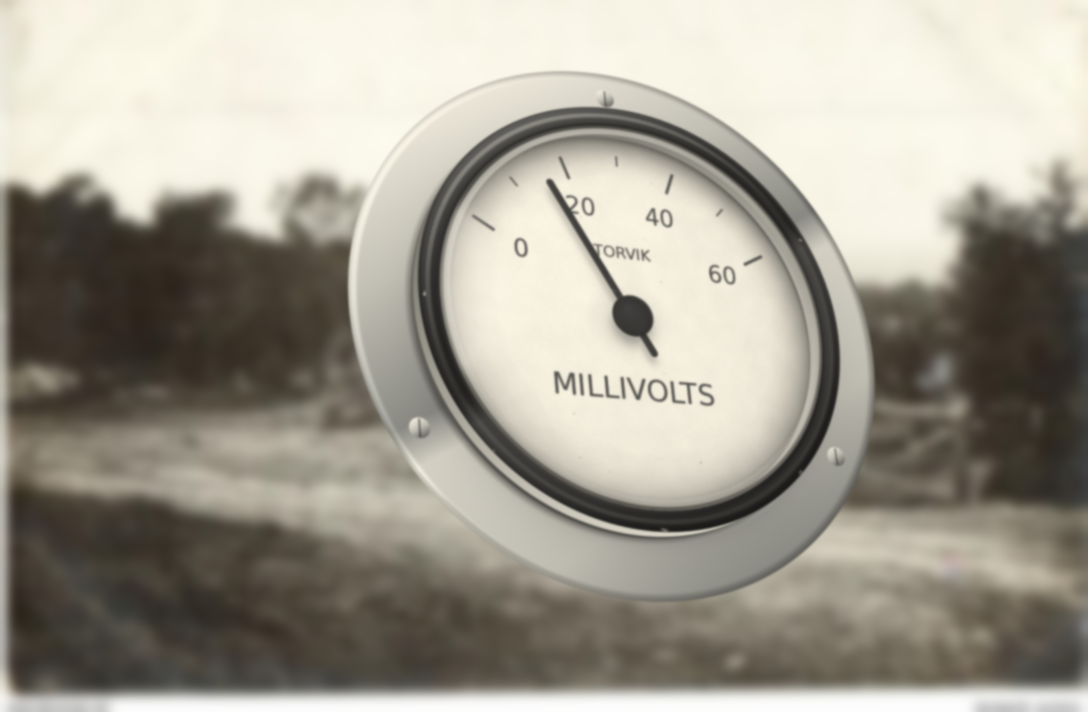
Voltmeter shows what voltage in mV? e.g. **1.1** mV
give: **15** mV
